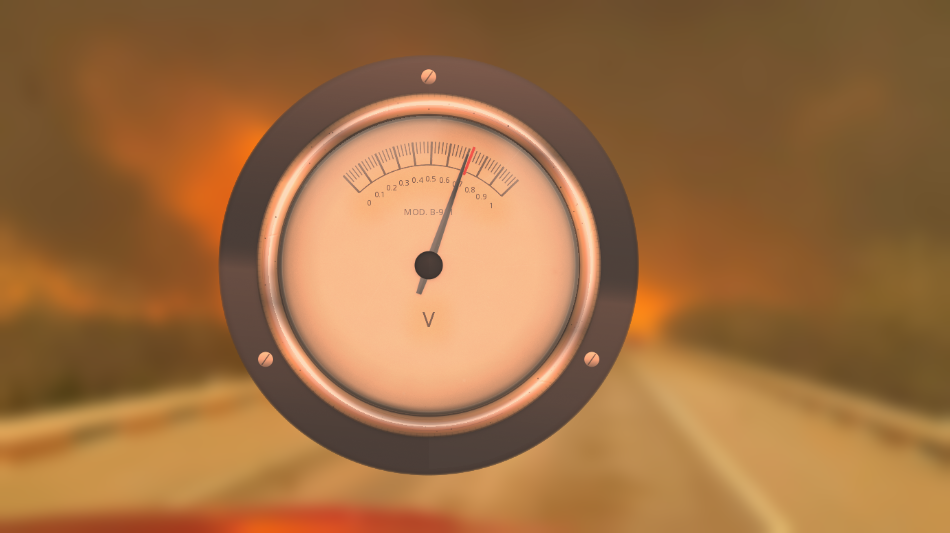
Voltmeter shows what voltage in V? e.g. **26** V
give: **0.7** V
